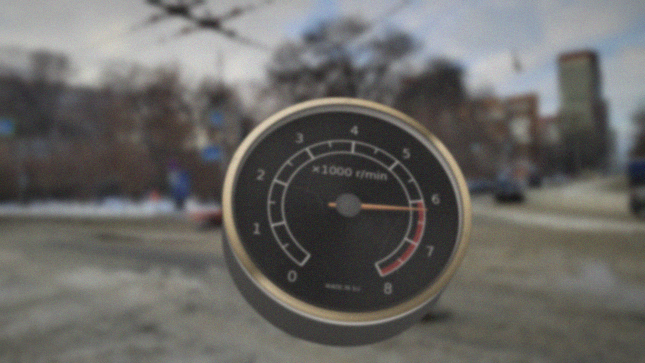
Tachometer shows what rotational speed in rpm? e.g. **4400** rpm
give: **6250** rpm
